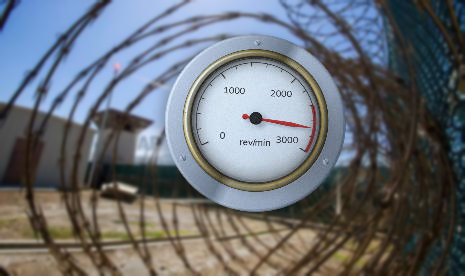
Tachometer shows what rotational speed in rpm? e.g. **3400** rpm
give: **2700** rpm
